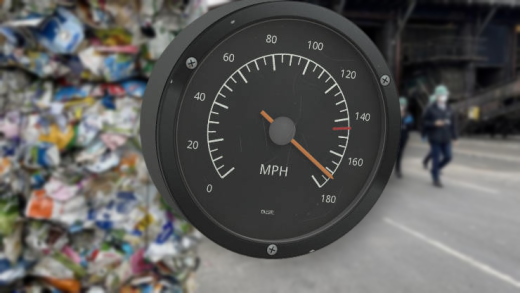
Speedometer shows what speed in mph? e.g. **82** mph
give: **172.5** mph
